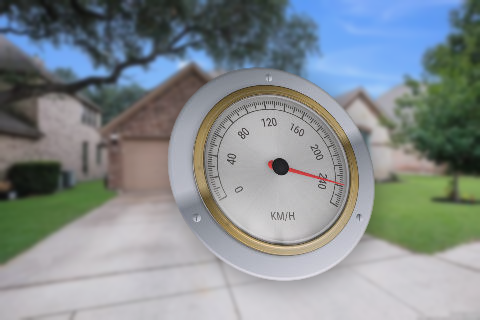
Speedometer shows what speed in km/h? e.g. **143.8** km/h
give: **240** km/h
